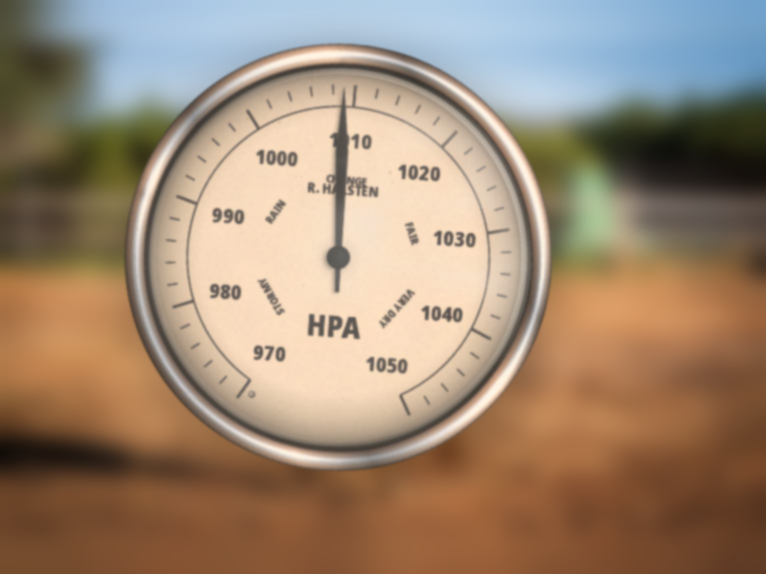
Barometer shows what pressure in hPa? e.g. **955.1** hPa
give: **1009** hPa
